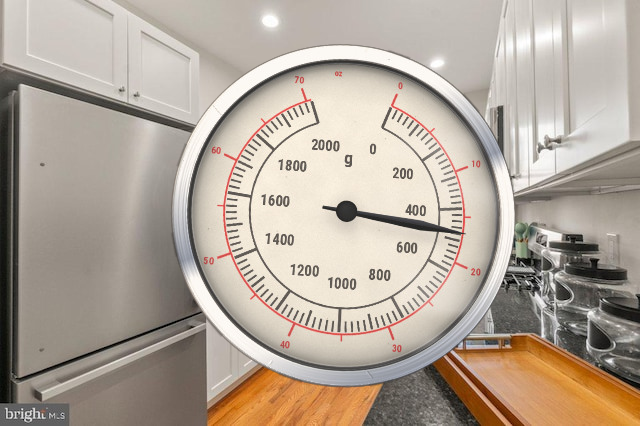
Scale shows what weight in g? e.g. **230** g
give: **480** g
